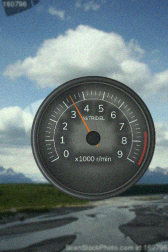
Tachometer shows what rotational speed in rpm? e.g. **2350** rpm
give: **3400** rpm
